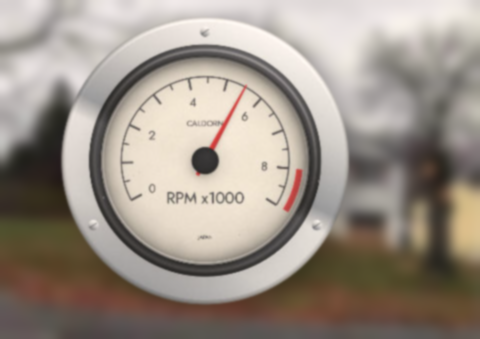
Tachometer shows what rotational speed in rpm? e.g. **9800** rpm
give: **5500** rpm
